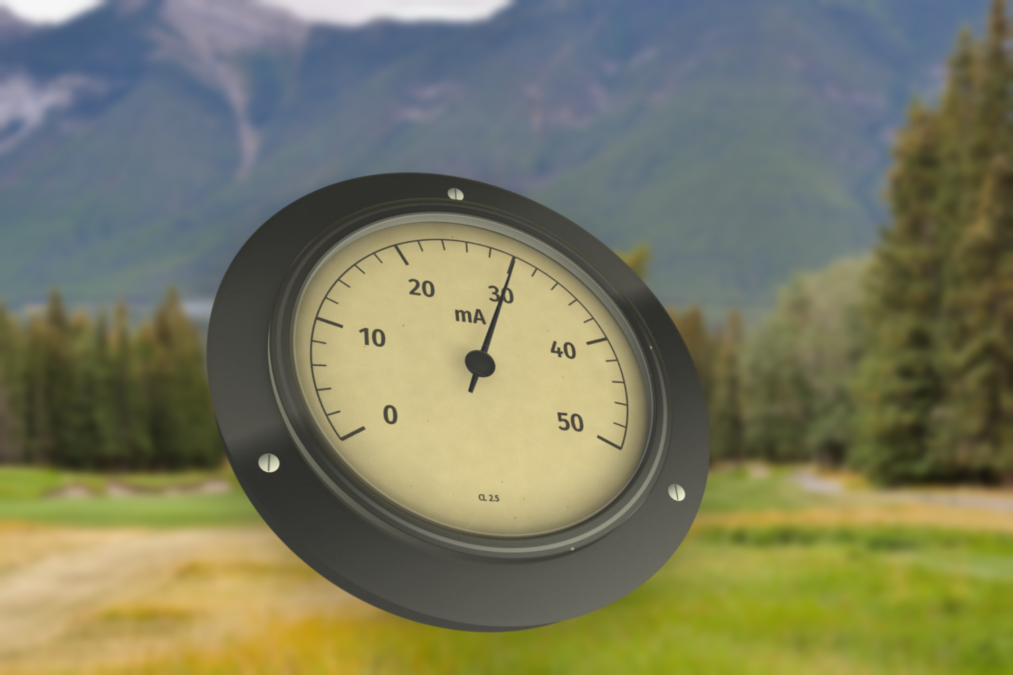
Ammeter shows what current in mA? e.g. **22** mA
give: **30** mA
